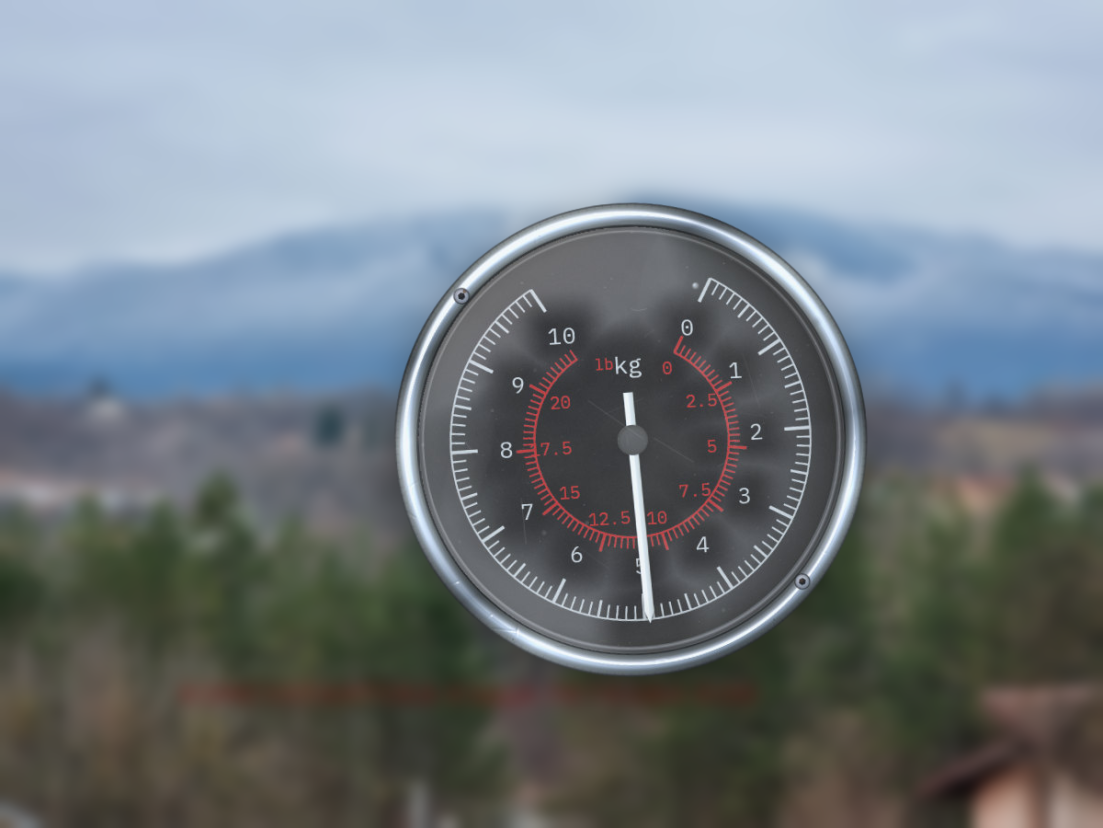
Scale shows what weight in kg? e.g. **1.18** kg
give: **4.95** kg
